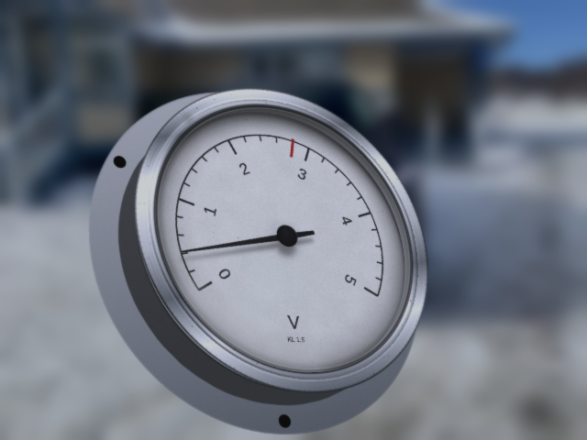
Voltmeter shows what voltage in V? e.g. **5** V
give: **0.4** V
